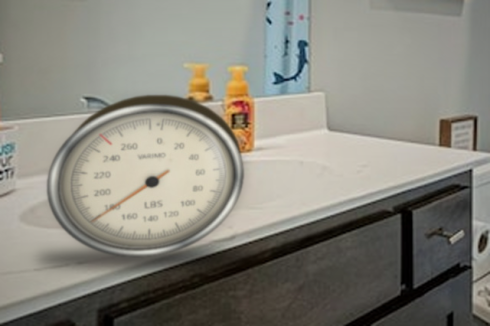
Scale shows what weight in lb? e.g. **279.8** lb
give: **180** lb
